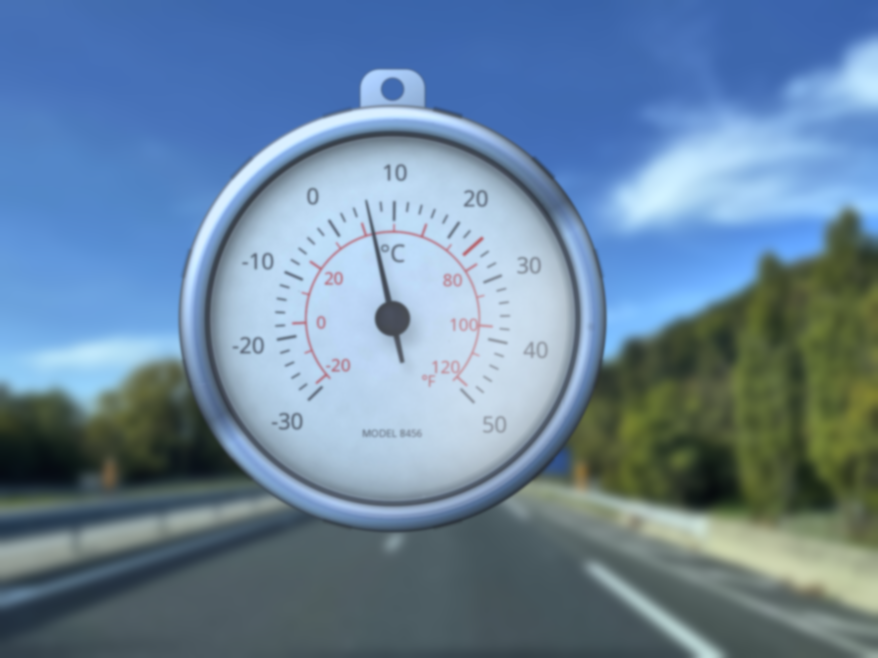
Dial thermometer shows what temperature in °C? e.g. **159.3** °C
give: **6** °C
